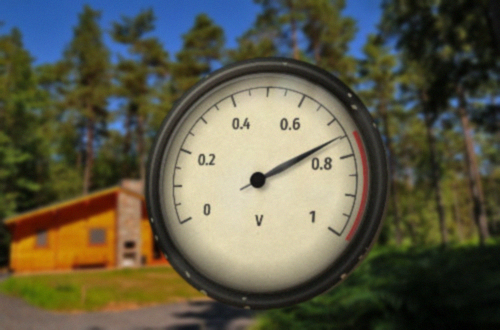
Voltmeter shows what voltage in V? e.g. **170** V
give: **0.75** V
